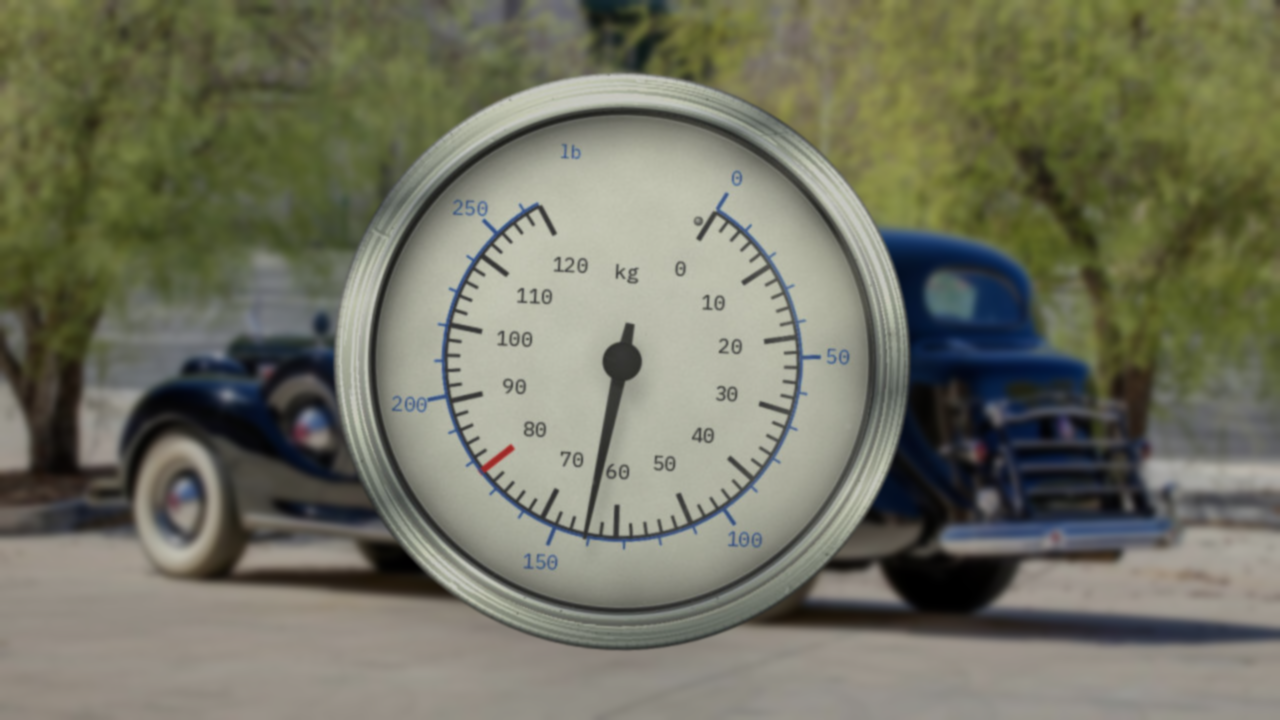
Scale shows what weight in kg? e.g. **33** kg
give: **64** kg
